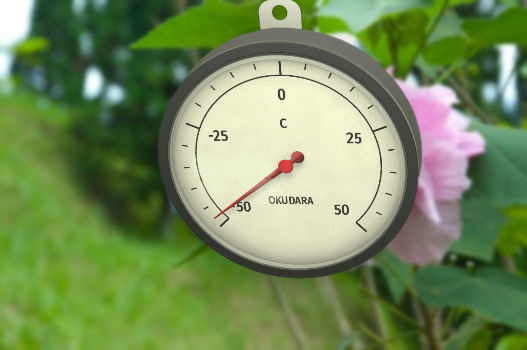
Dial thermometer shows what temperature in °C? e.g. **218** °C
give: **-47.5** °C
